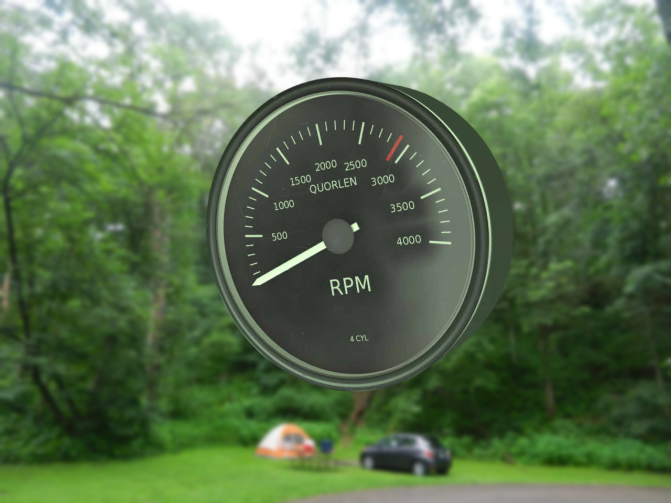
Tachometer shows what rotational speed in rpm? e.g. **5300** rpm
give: **0** rpm
